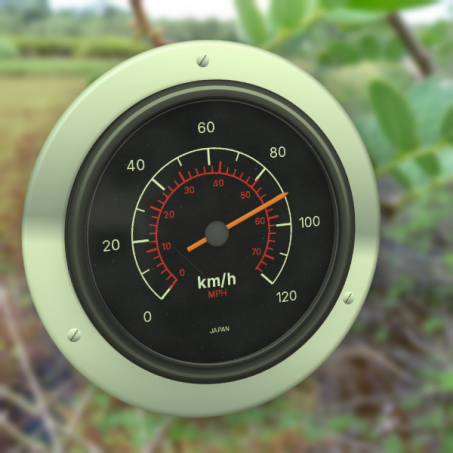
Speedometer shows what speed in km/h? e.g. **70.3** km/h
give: **90** km/h
